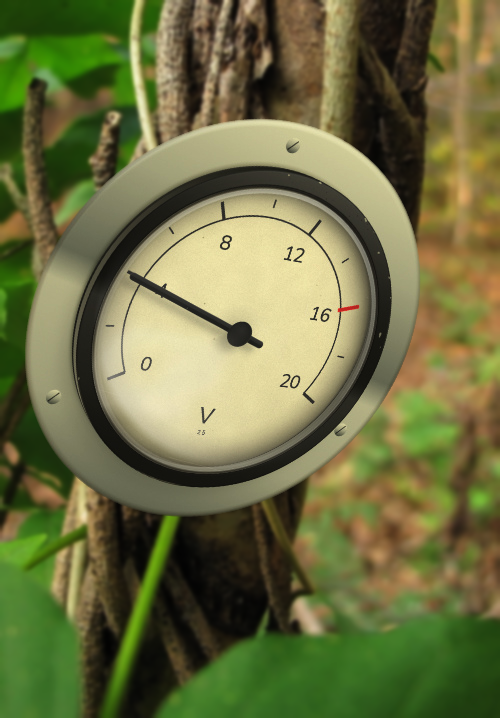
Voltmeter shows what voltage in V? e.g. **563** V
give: **4** V
